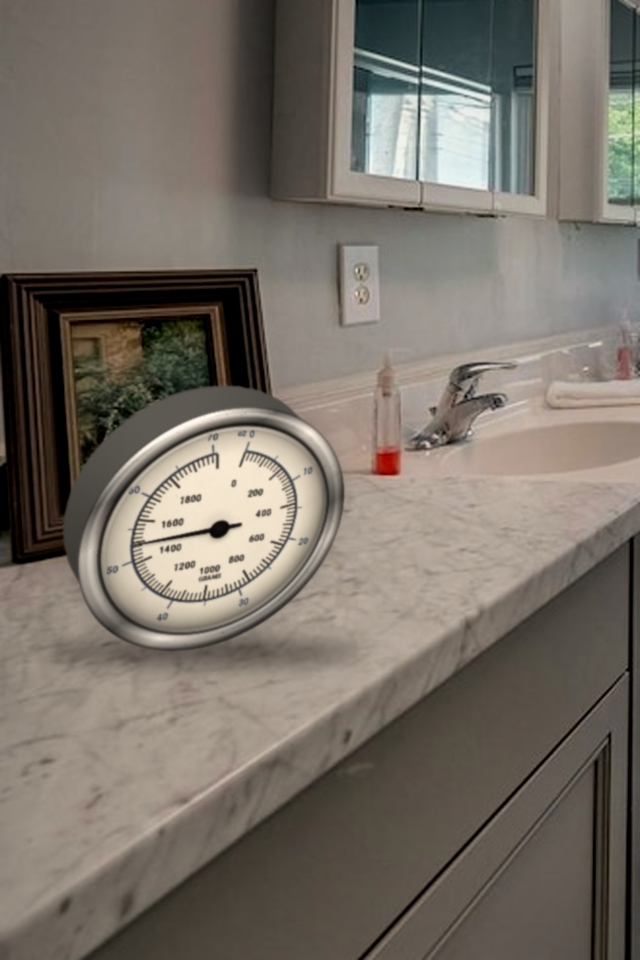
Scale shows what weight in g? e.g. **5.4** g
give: **1500** g
